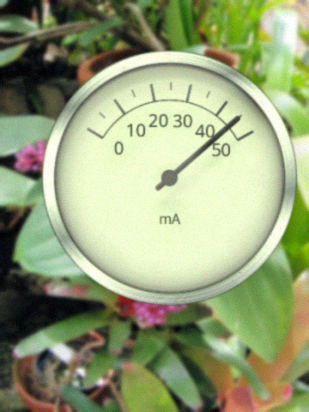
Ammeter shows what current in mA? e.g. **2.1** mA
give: **45** mA
